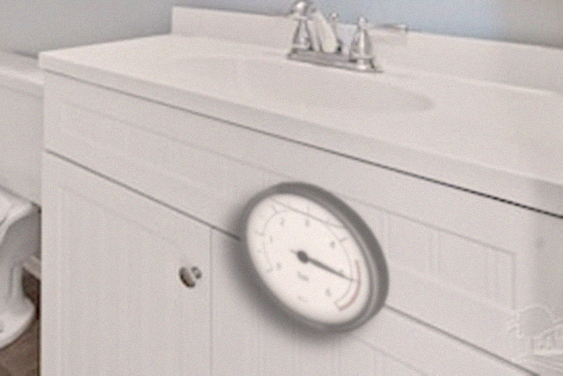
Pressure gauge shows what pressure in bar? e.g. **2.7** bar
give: **5** bar
